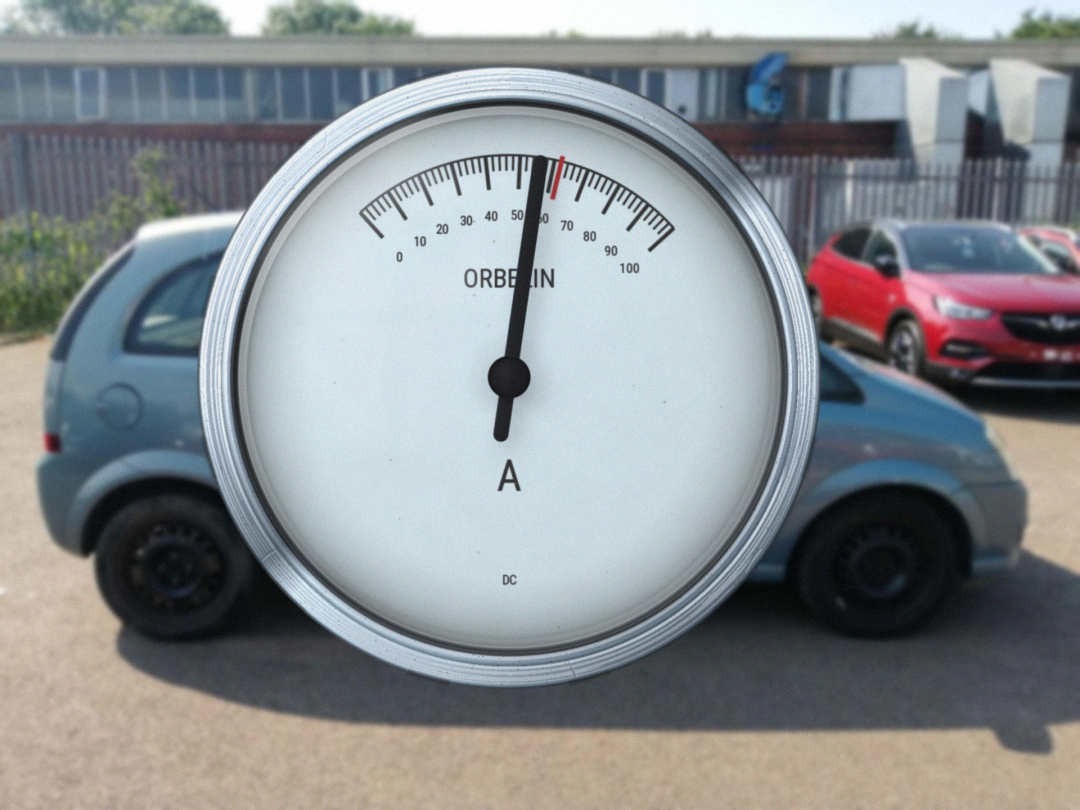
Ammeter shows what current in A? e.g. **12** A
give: **56** A
